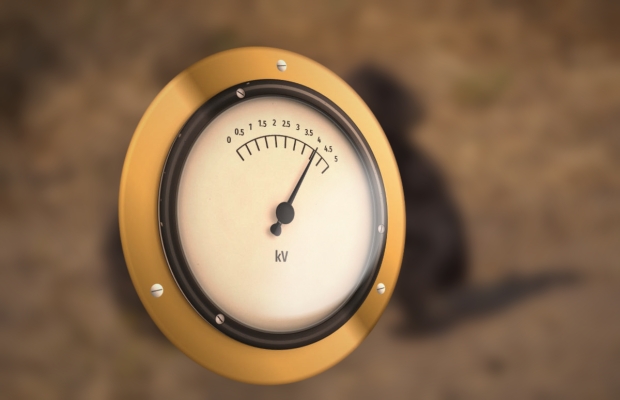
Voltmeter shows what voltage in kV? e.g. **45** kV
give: **4** kV
